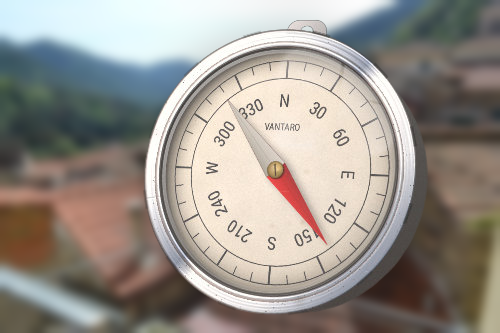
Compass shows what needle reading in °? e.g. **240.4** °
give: **140** °
